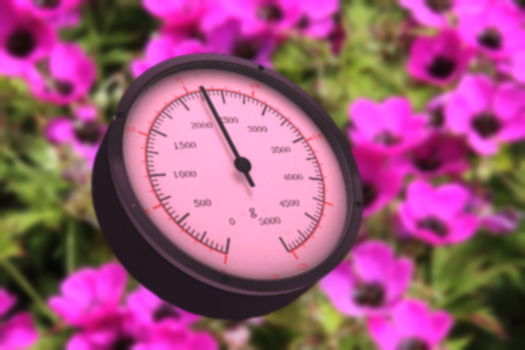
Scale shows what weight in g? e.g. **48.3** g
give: **2250** g
